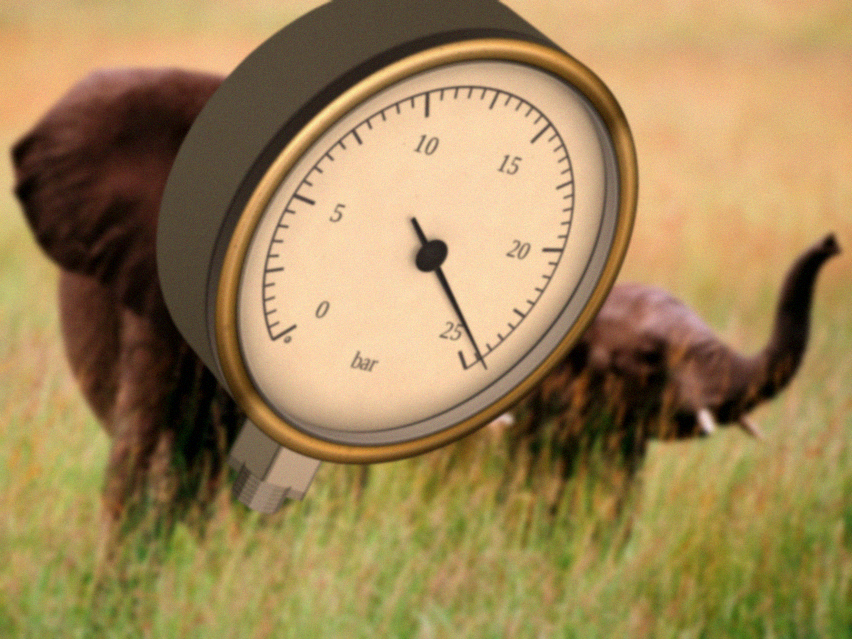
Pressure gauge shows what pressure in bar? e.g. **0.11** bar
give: **24.5** bar
